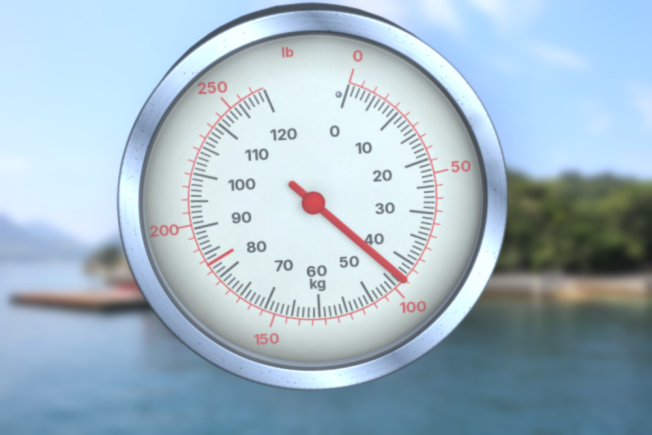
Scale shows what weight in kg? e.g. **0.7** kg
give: **43** kg
